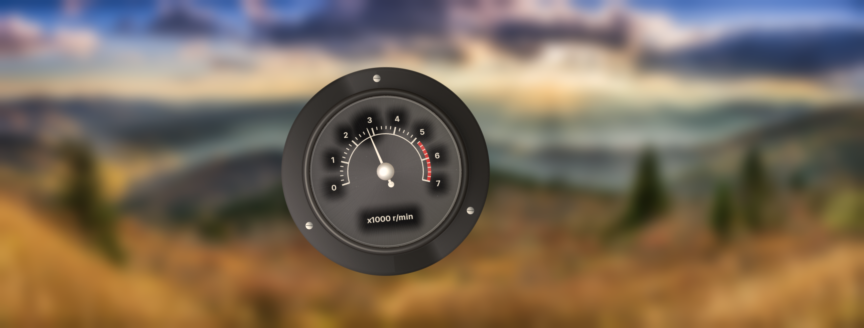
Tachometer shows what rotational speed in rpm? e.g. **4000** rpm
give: **2800** rpm
